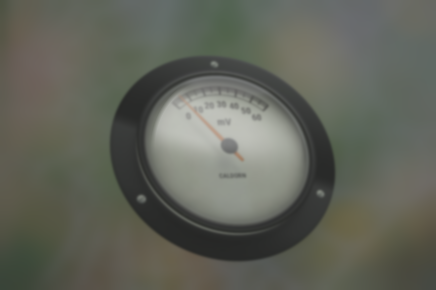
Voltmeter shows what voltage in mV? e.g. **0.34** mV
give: **5** mV
